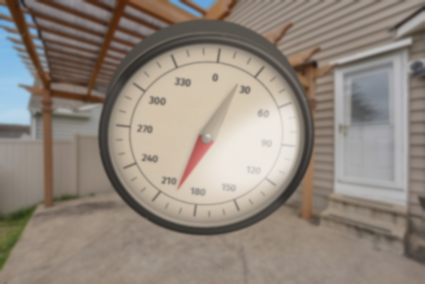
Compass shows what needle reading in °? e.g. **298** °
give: **200** °
